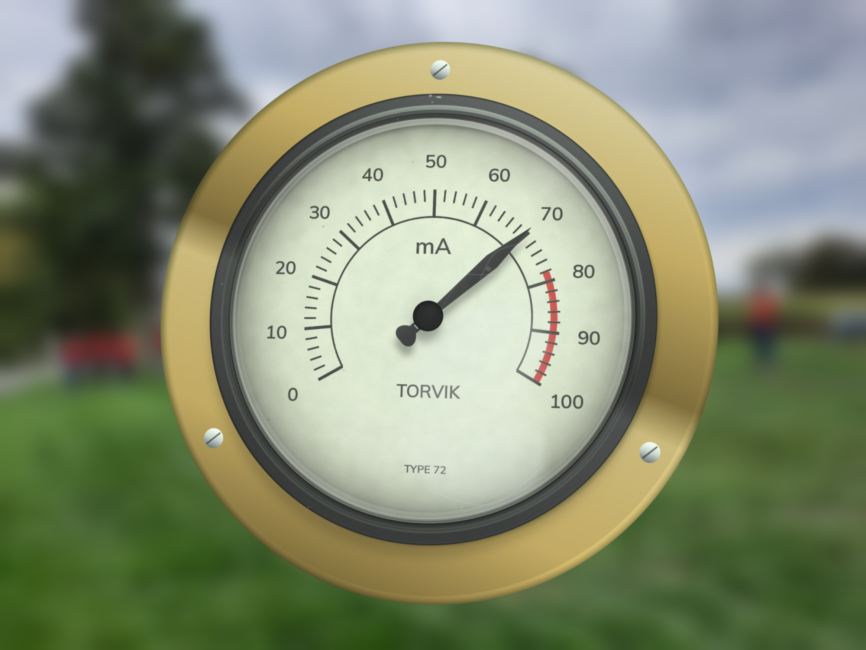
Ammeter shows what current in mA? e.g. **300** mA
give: **70** mA
